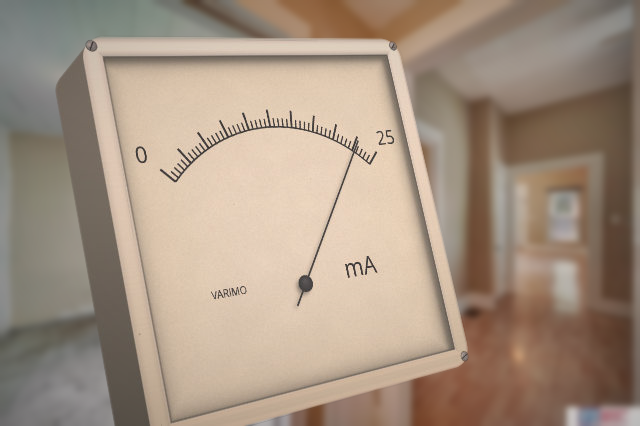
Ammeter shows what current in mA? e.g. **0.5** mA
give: **22.5** mA
